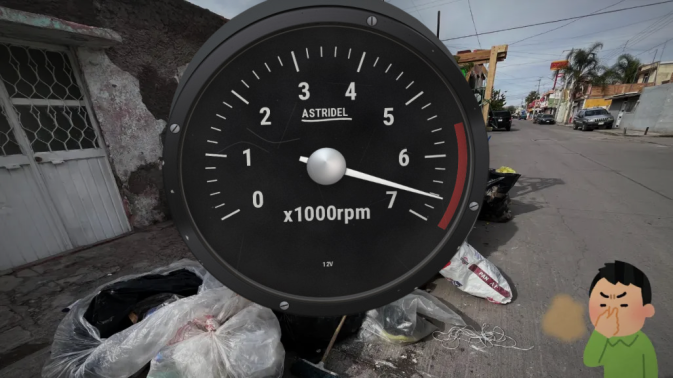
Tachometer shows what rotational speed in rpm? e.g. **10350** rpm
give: **6600** rpm
